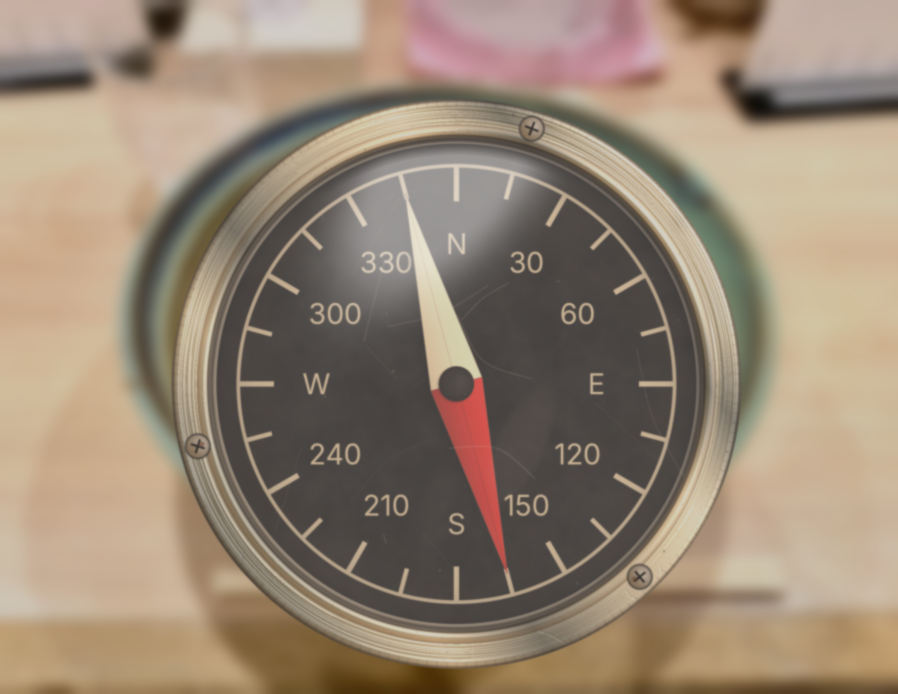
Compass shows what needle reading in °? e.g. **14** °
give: **165** °
